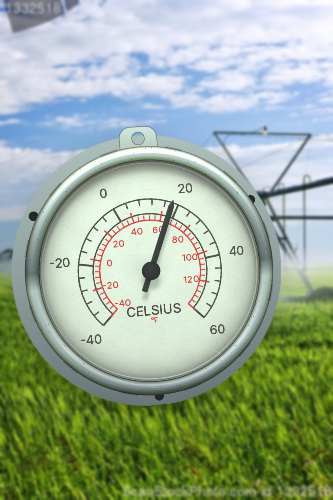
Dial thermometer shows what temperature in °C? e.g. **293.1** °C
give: **18** °C
